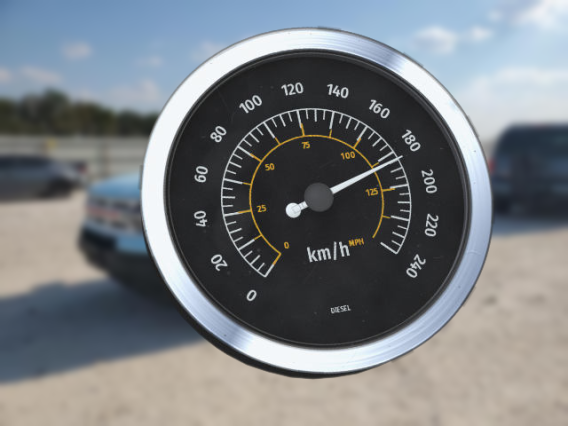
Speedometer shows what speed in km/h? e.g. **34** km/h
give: **185** km/h
